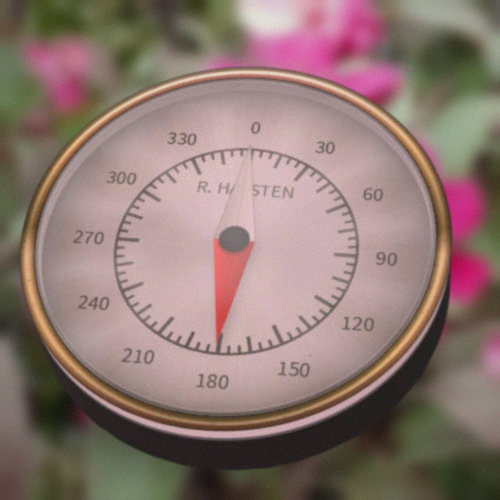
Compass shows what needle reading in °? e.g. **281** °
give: **180** °
